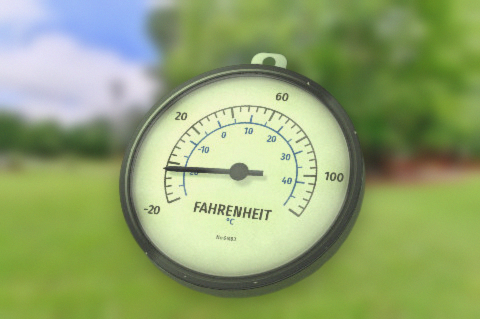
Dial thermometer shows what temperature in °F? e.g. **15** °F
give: **-4** °F
